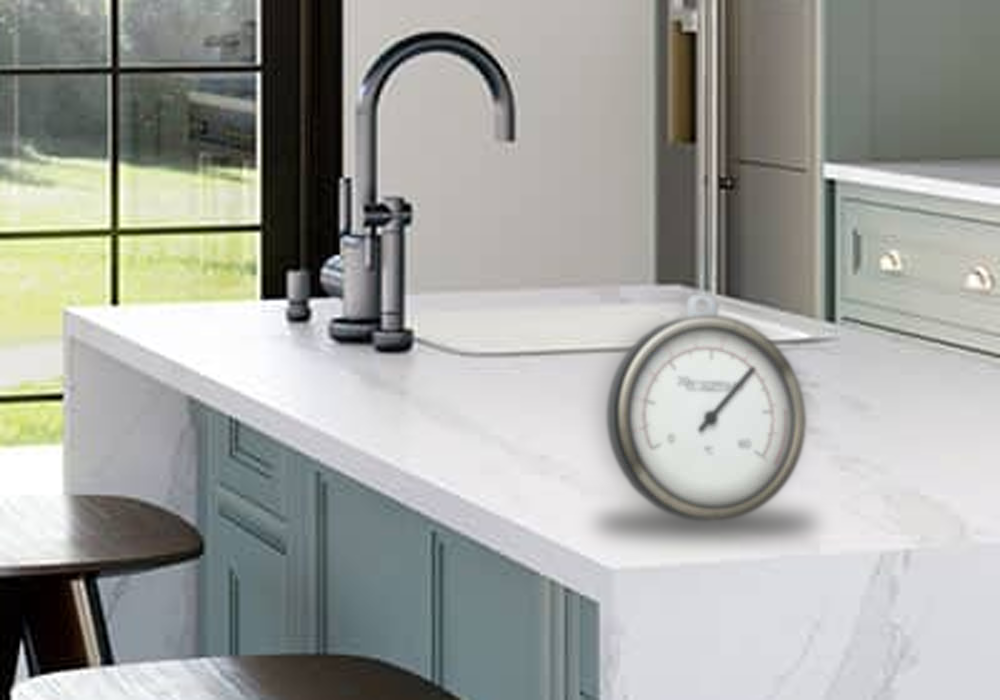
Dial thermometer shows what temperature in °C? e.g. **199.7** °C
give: **40** °C
